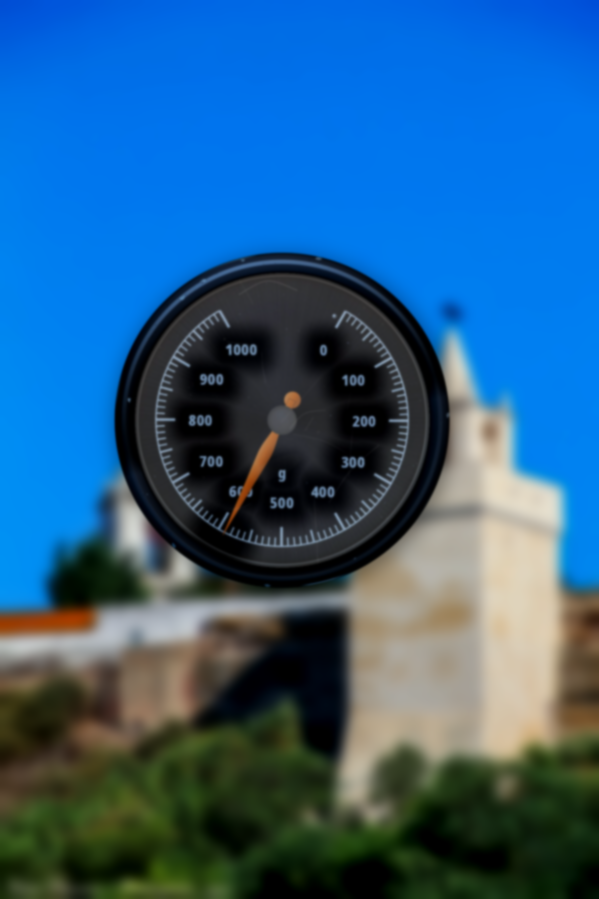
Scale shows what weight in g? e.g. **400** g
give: **590** g
